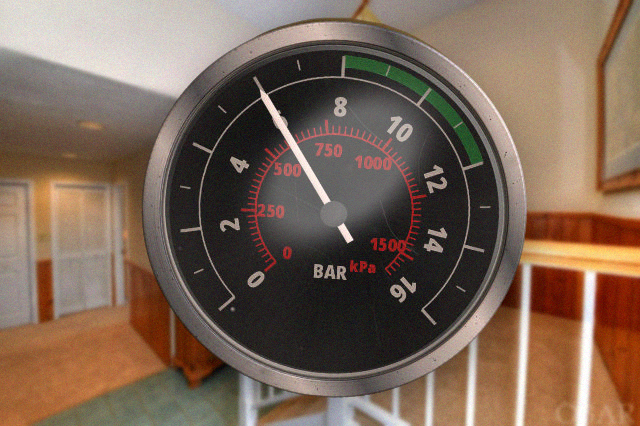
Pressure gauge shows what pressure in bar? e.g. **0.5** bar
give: **6** bar
